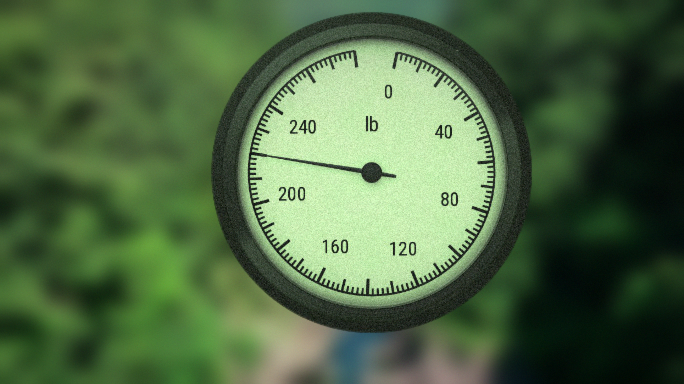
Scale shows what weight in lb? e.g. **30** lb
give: **220** lb
